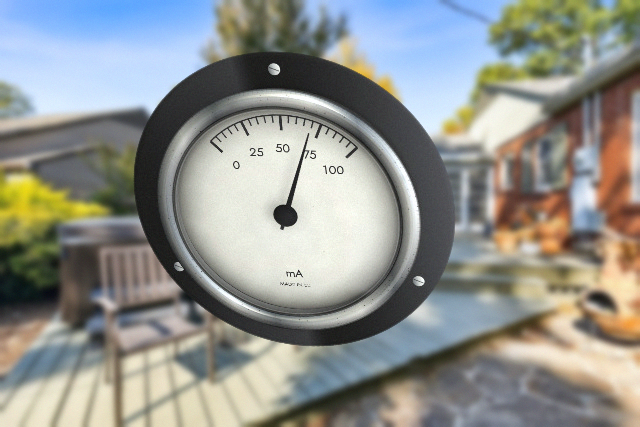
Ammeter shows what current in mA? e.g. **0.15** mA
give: **70** mA
